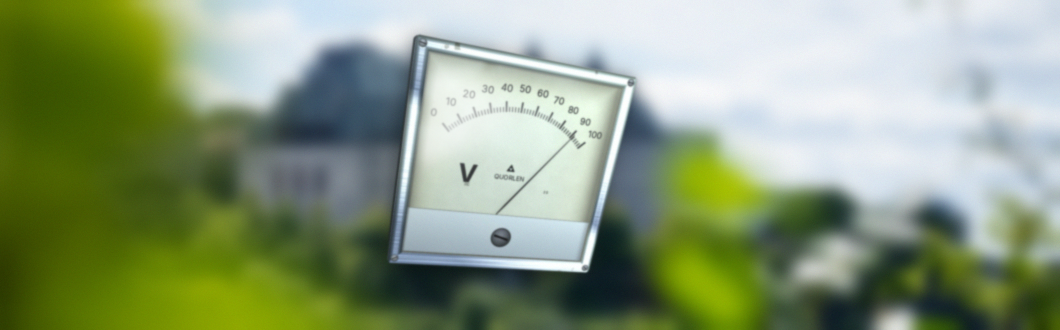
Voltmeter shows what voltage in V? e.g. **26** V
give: **90** V
